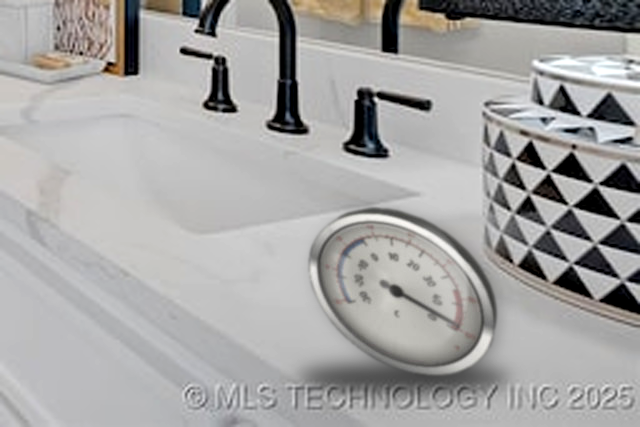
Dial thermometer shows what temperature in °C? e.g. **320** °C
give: **47.5** °C
